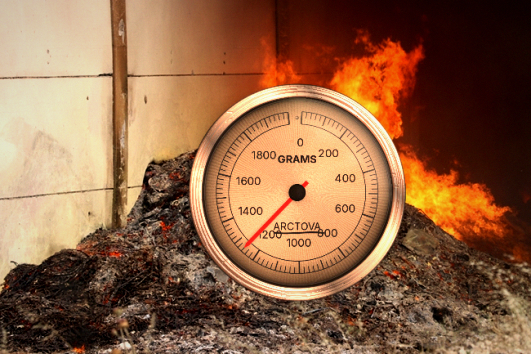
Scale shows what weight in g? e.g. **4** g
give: **1260** g
